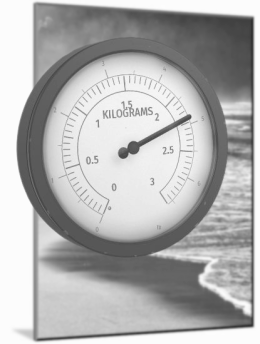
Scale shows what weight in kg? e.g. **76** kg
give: **2.2** kg
